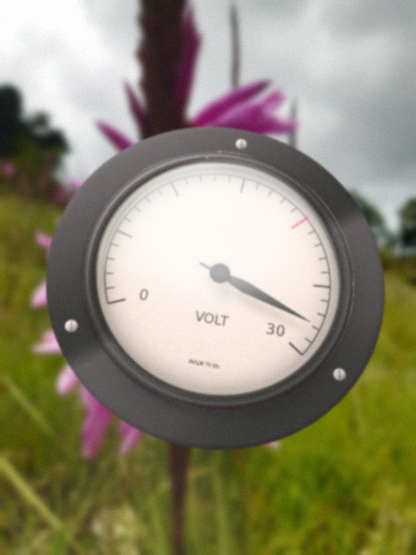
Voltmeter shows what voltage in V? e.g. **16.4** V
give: **28** V
